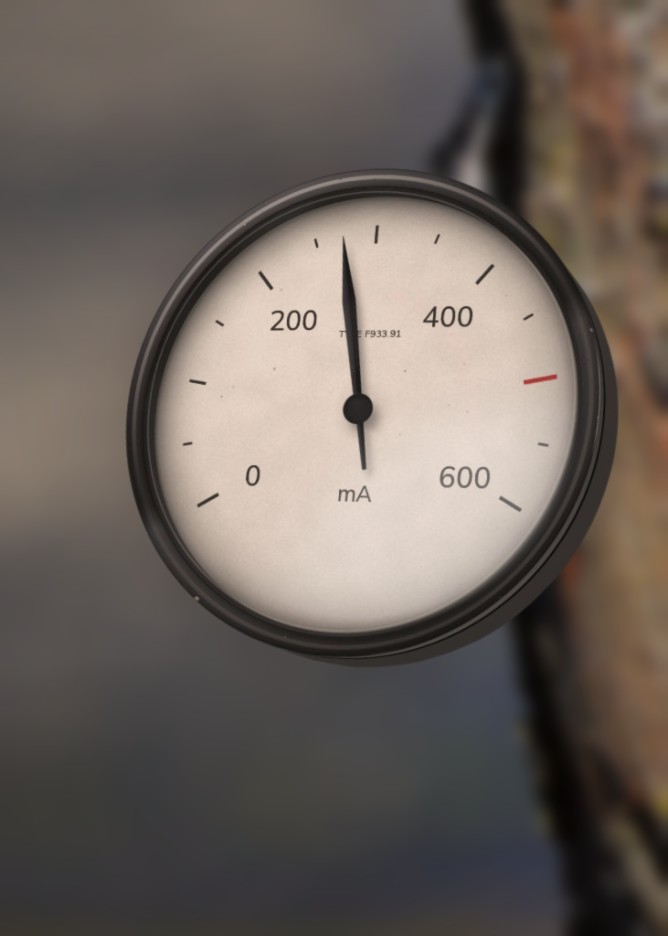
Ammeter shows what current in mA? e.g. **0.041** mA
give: **275** mA
